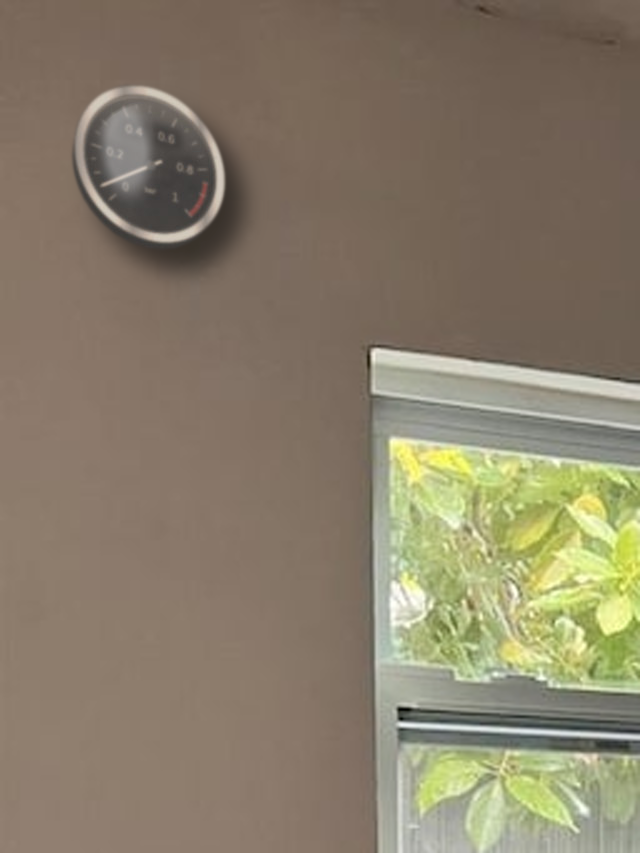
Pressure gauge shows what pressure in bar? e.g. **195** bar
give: **0.05** bar
